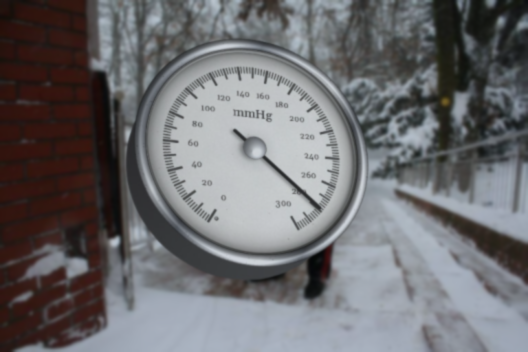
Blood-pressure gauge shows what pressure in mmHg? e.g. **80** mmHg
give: **280** mmHg
